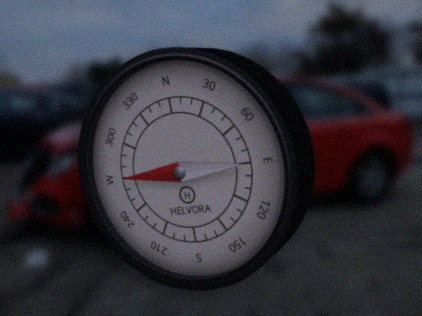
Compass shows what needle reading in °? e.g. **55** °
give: **270** °
